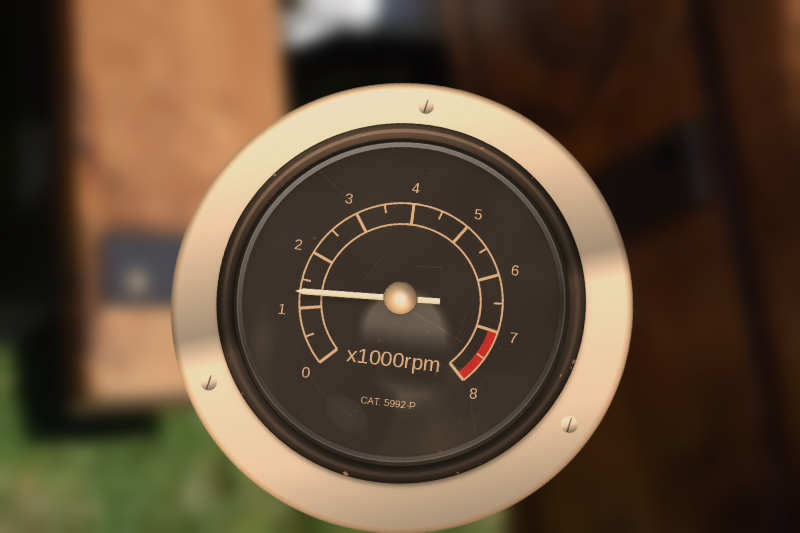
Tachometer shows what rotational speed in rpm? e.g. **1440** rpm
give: **1250** rpm
